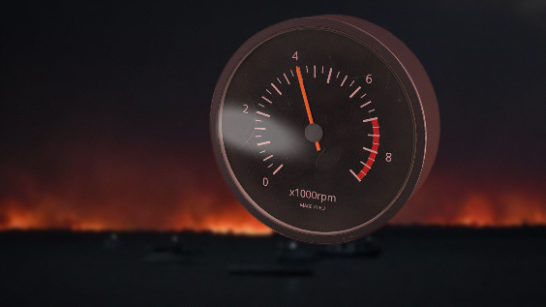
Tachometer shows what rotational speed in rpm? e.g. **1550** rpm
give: **4000** rpm
